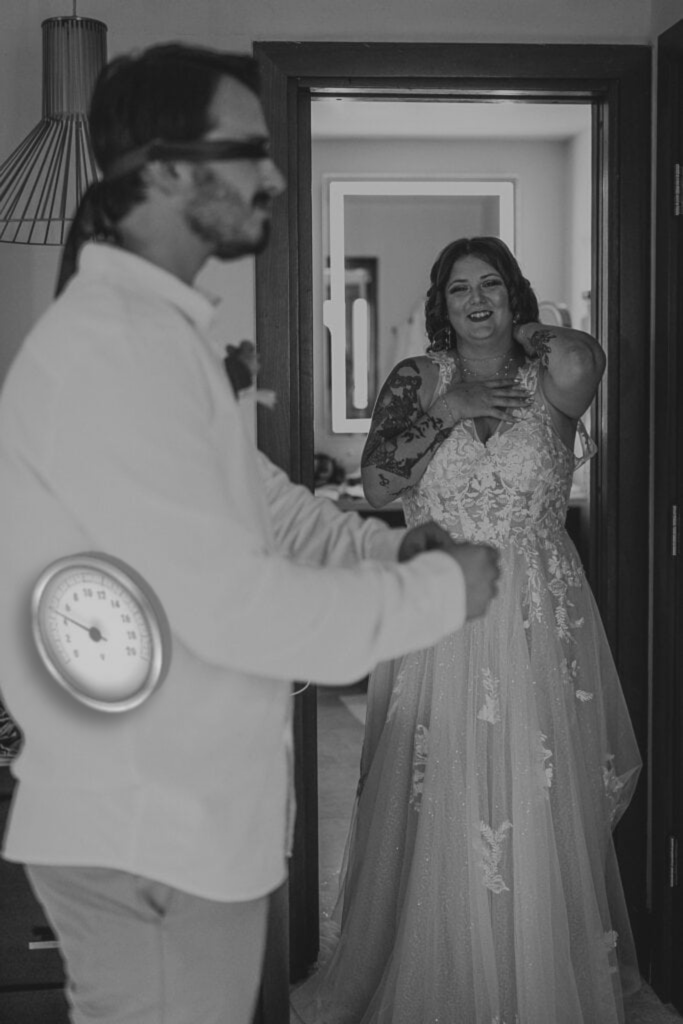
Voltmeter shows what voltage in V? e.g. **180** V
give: **5** V
